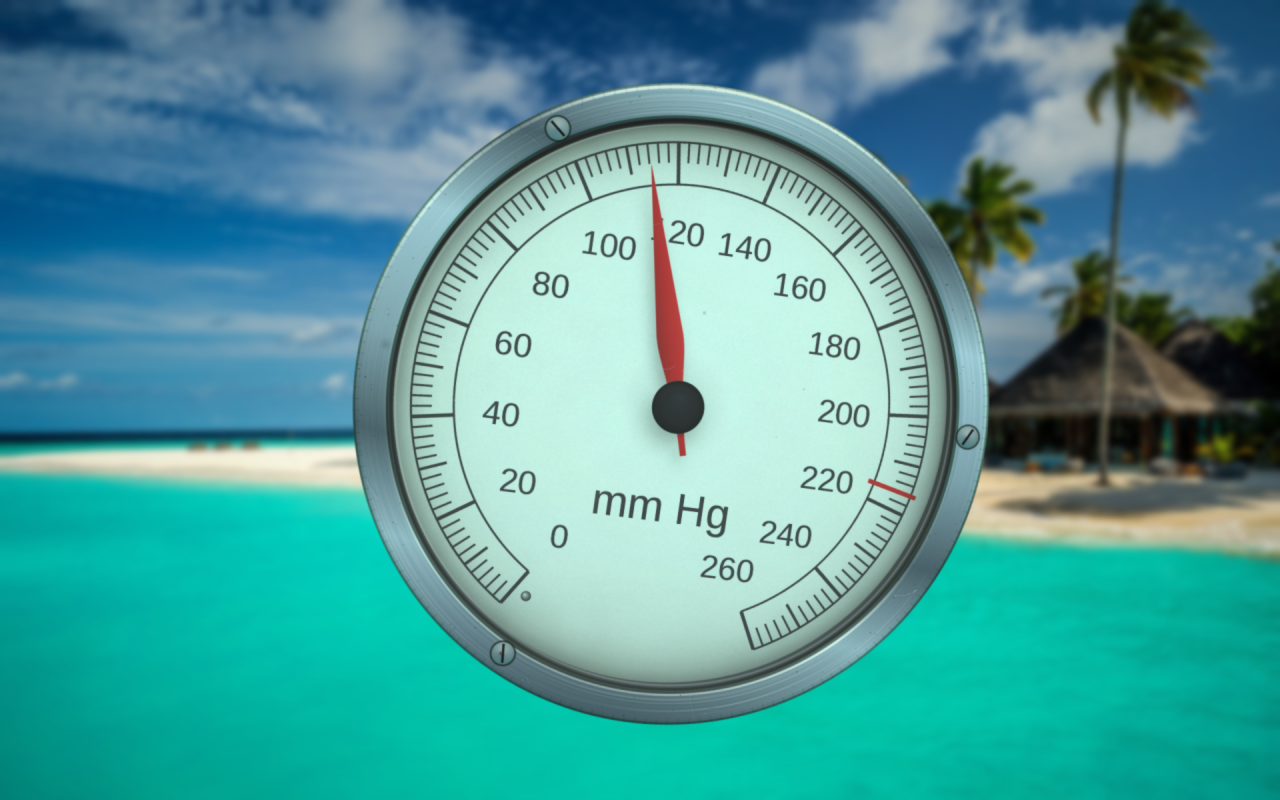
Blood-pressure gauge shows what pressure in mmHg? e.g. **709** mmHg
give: **114** mmHg
